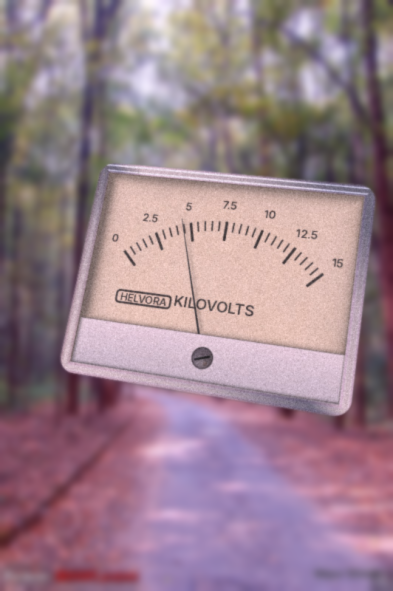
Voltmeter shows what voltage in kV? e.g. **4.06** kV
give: **4.5** kV
